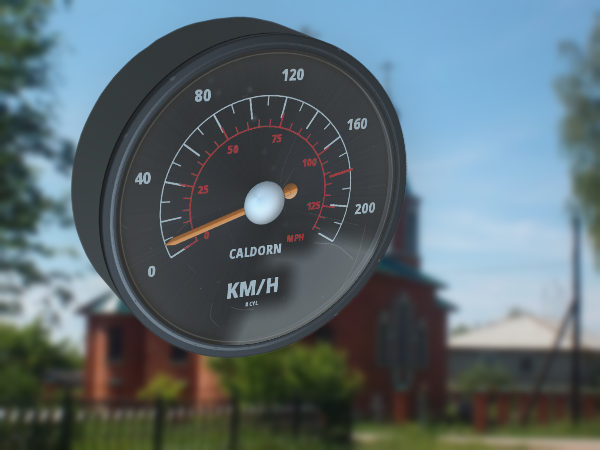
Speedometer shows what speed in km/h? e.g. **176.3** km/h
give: **10** km/h
